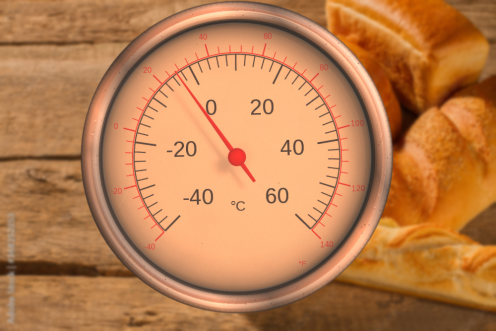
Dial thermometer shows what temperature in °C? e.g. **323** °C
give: **-3** °C
